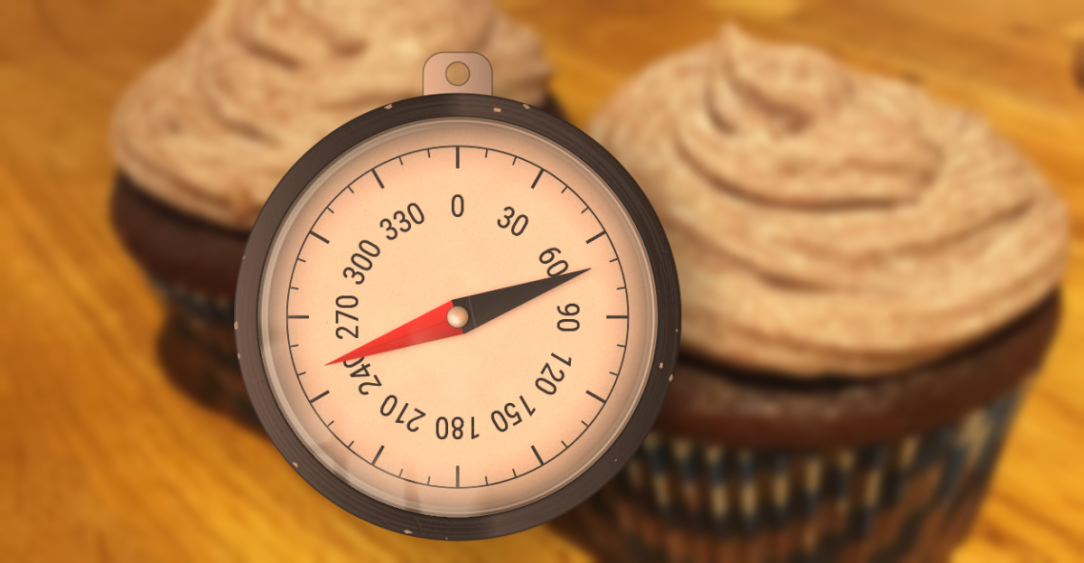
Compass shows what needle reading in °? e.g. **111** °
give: **250** °
